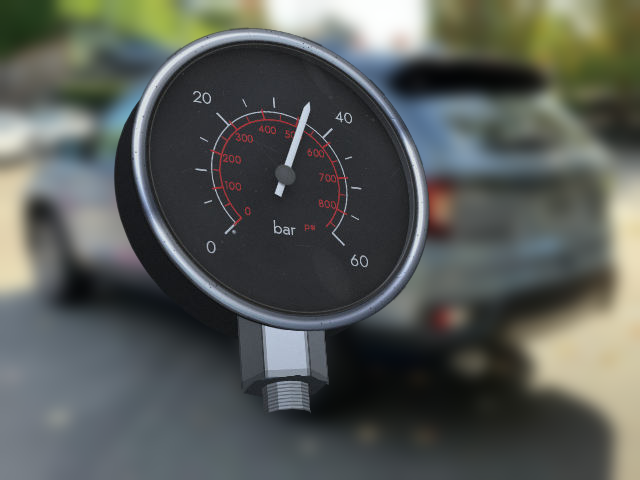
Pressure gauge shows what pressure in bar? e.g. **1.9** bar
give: **35** bar
